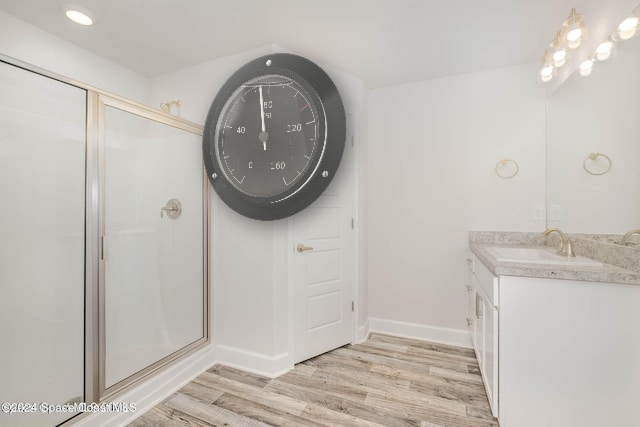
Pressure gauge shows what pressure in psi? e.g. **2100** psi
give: **75** psi
